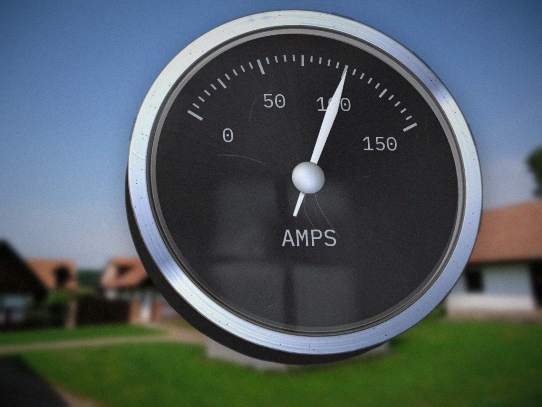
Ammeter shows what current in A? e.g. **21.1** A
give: **100** A
